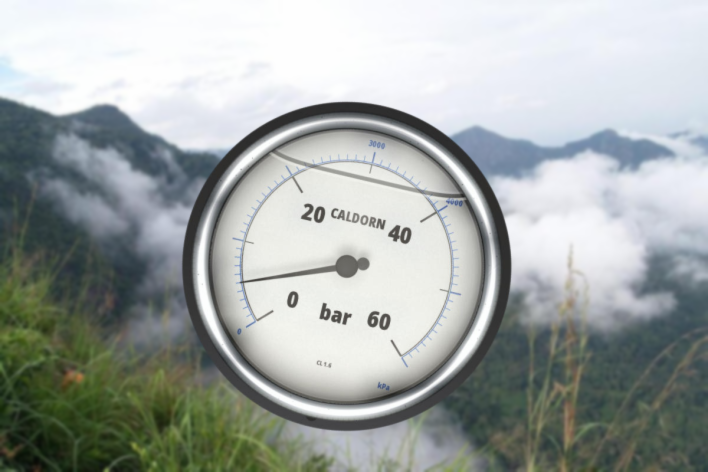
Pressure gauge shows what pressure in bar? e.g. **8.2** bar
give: **5** bar
